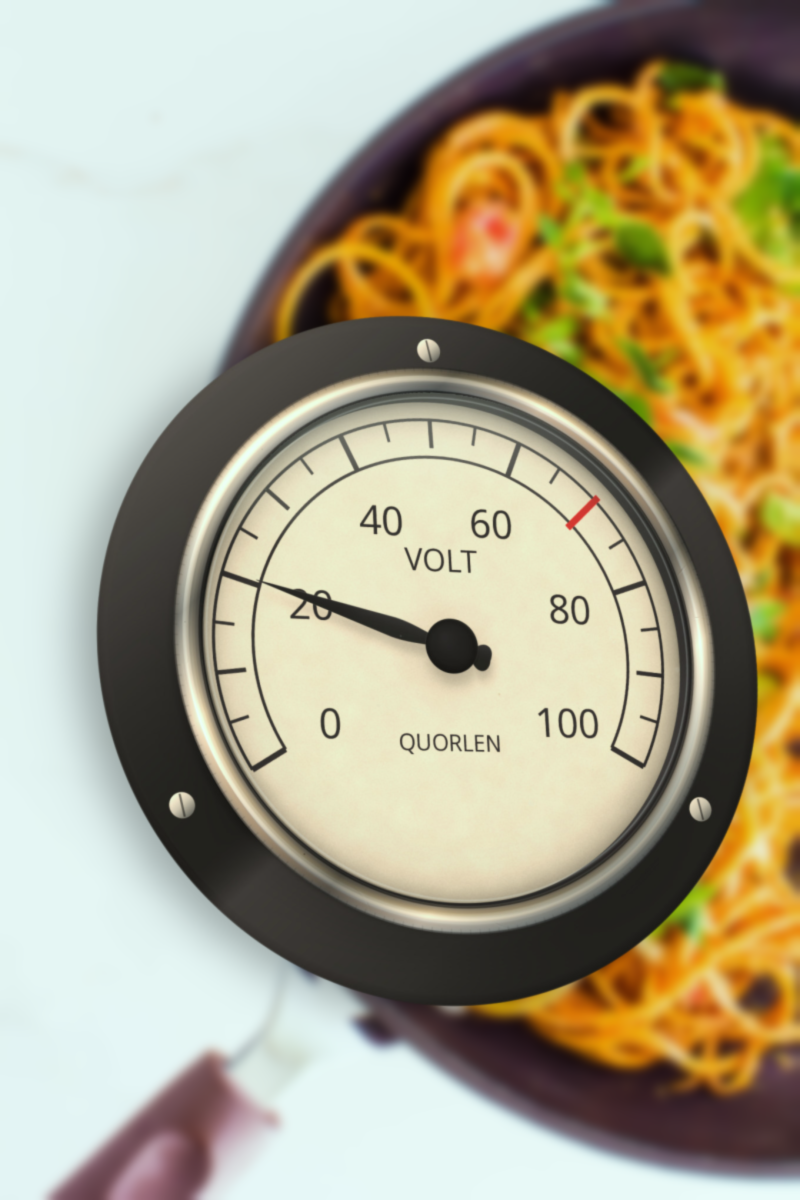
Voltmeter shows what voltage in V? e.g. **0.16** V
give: **20** V
